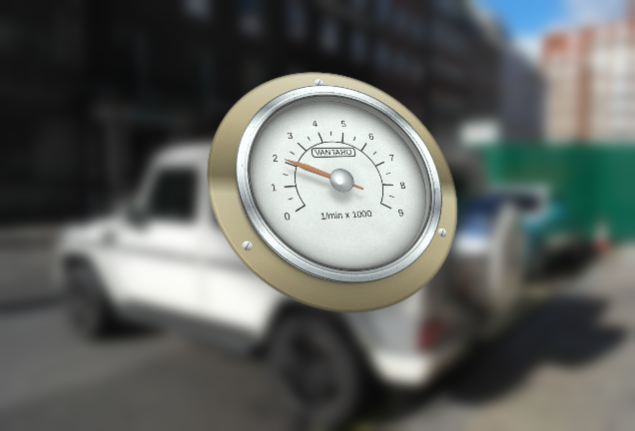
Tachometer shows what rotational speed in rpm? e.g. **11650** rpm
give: **2000** rpm
